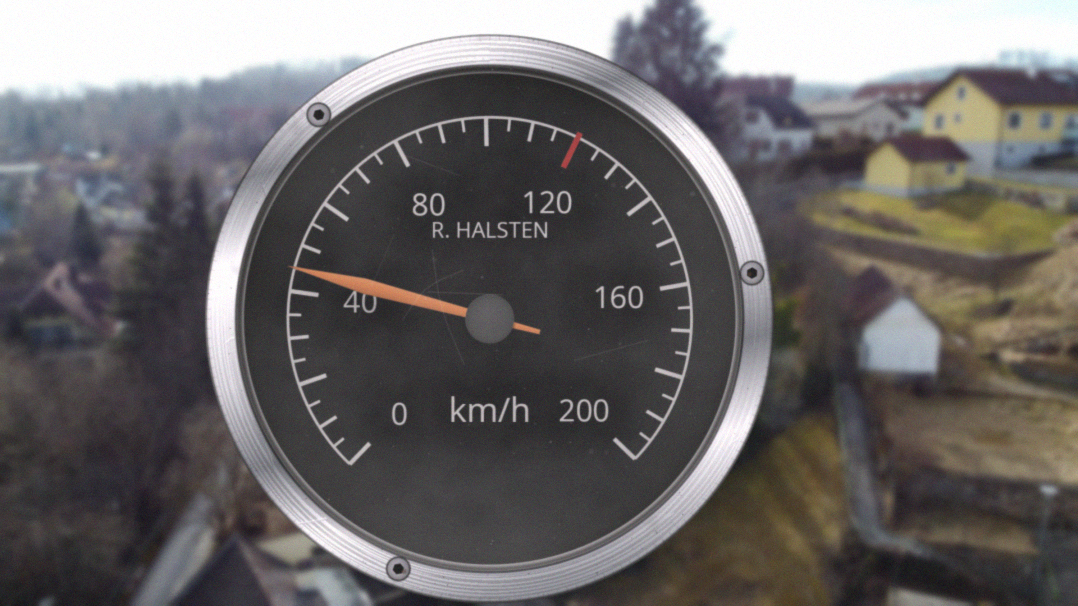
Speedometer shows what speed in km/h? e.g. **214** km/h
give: **45** km/h
